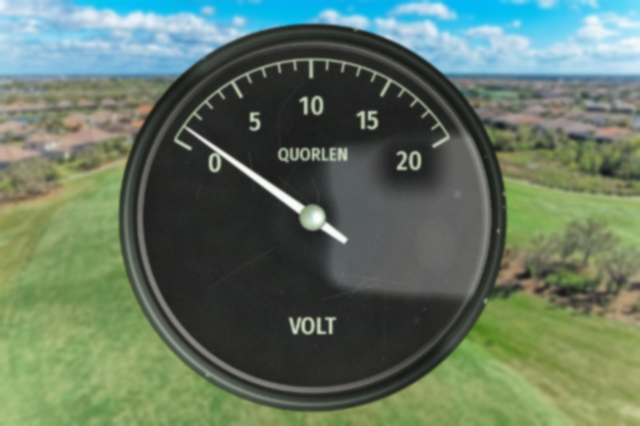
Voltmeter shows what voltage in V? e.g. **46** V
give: **1** V
